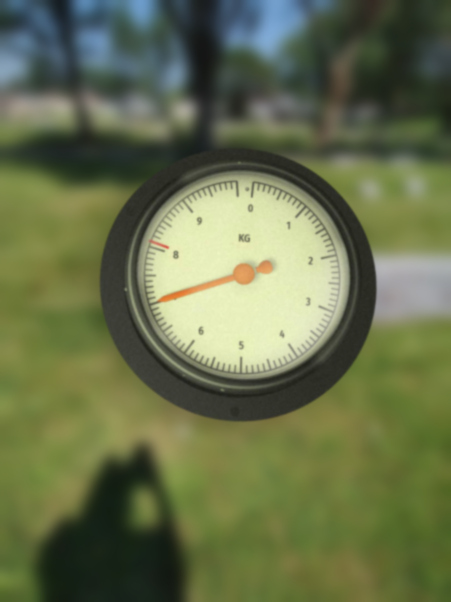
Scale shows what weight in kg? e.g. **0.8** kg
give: **7** kg
